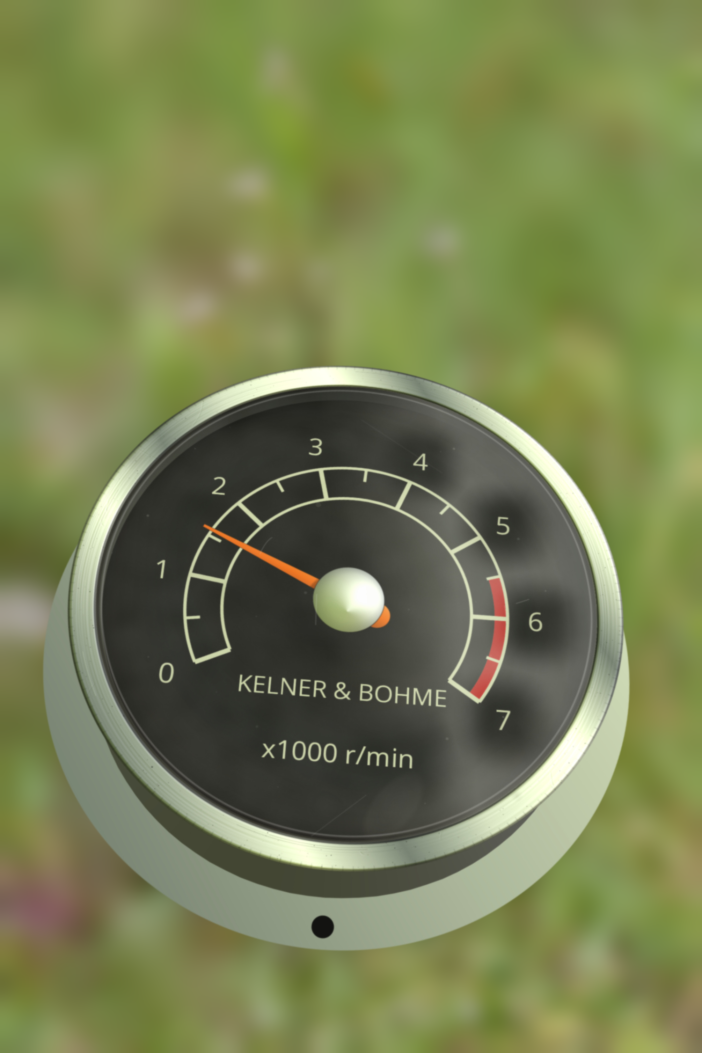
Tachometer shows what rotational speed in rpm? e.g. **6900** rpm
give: **1500** rpm
